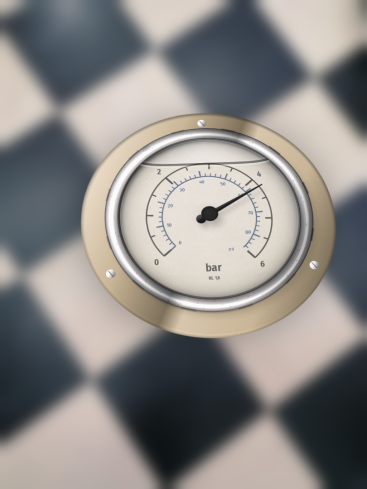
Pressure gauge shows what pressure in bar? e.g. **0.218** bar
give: **4.25** bar
